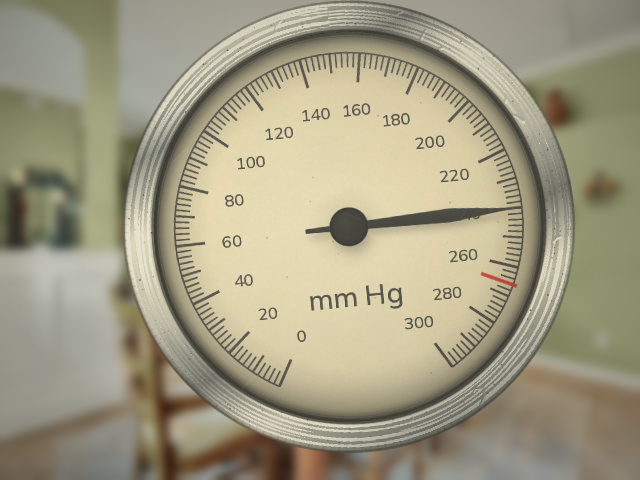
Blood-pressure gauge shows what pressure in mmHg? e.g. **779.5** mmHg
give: **240** mmHg
